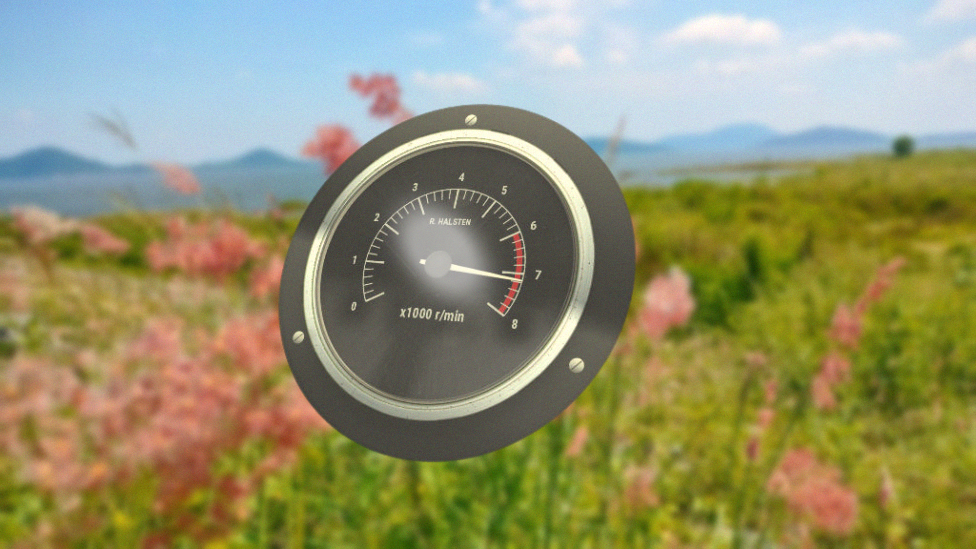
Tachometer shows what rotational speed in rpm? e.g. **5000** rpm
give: **7200** rpm
